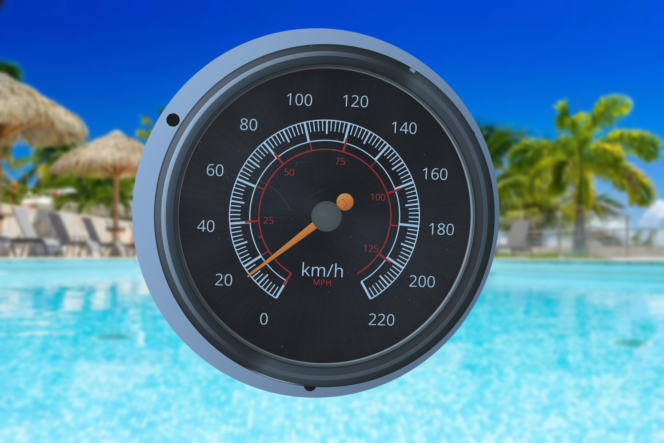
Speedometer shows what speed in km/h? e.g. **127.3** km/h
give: **16** km/h
